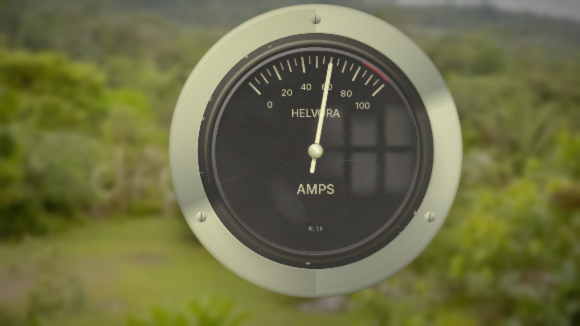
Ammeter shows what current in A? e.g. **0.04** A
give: **60** A
